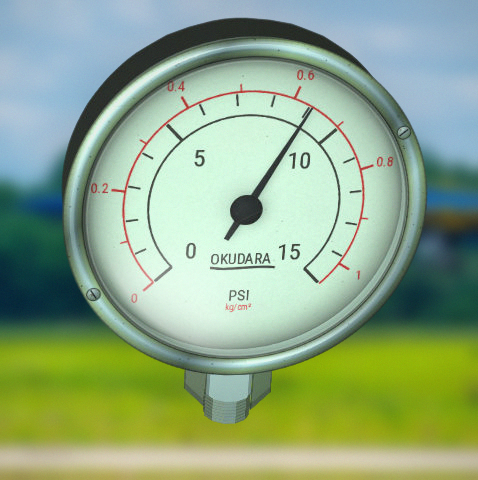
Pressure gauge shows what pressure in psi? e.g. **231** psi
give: **9** psi
